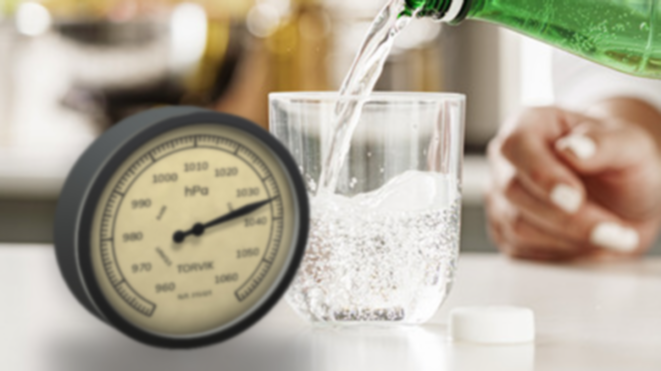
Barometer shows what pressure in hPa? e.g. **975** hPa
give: **1035** hPa
